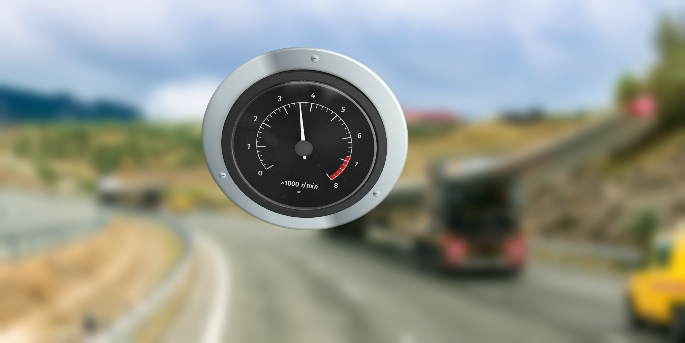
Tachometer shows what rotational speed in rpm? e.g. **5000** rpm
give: **3600** rpm
